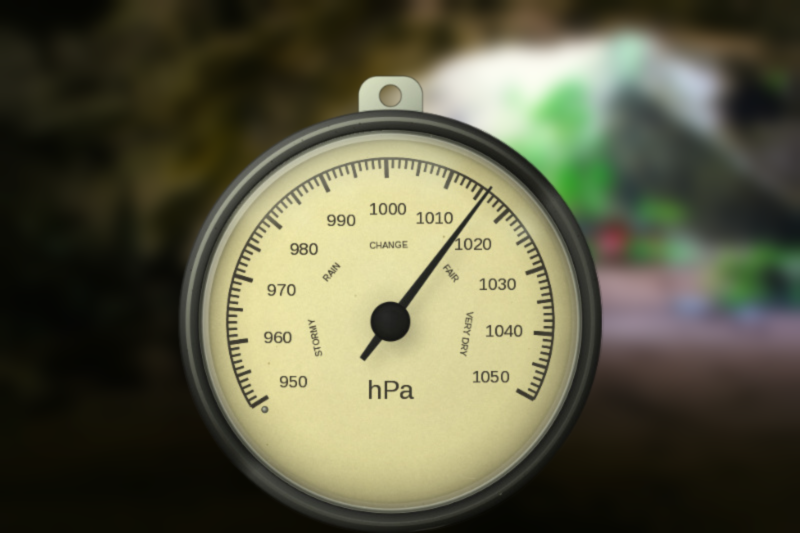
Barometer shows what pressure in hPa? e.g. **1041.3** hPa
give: **1016** hPa
